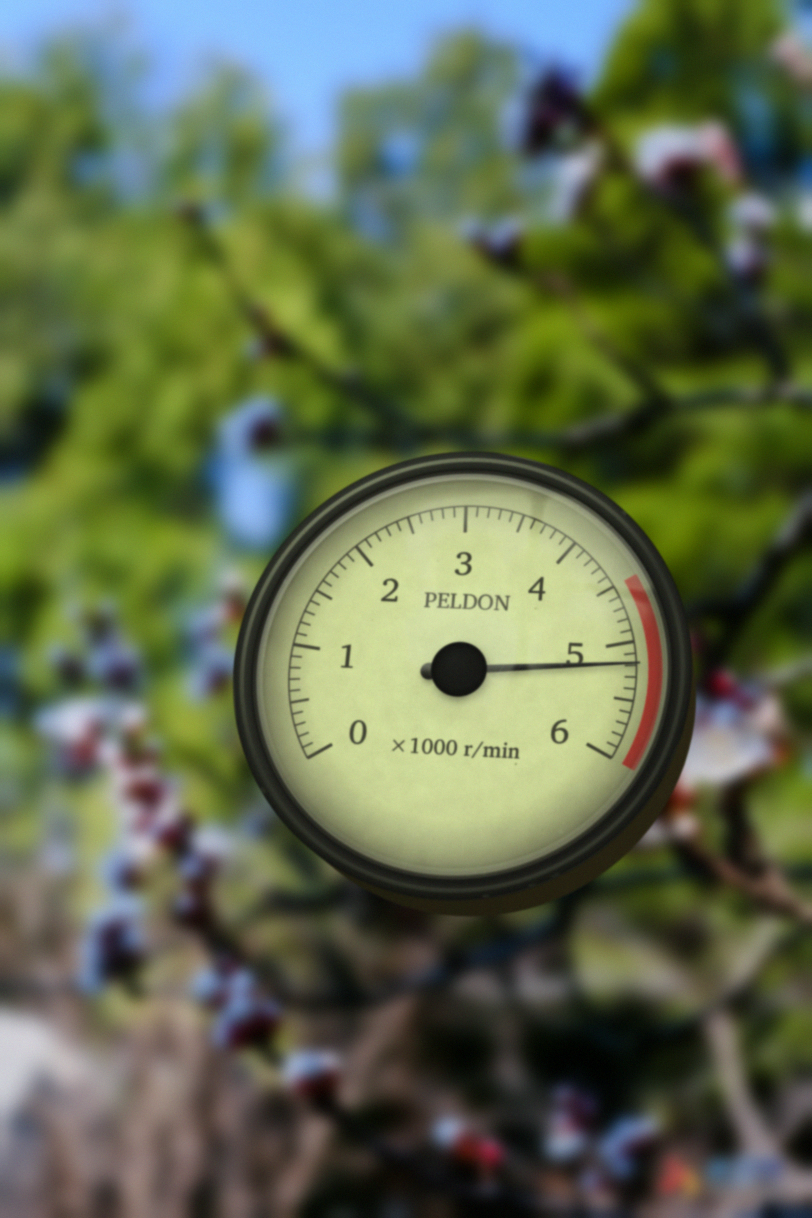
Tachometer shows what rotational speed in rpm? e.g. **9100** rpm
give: **5200** rpm
